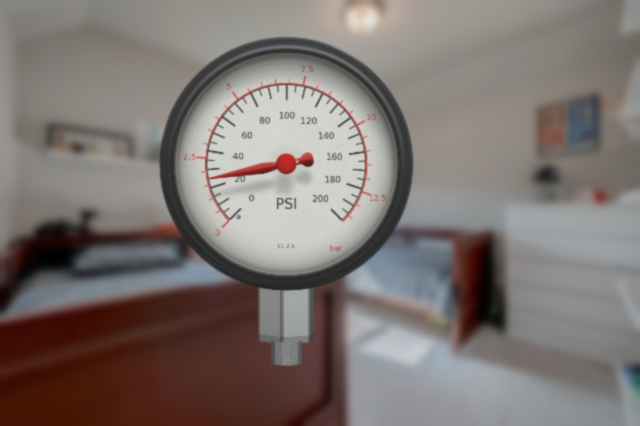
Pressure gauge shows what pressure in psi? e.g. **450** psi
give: **25** psi
